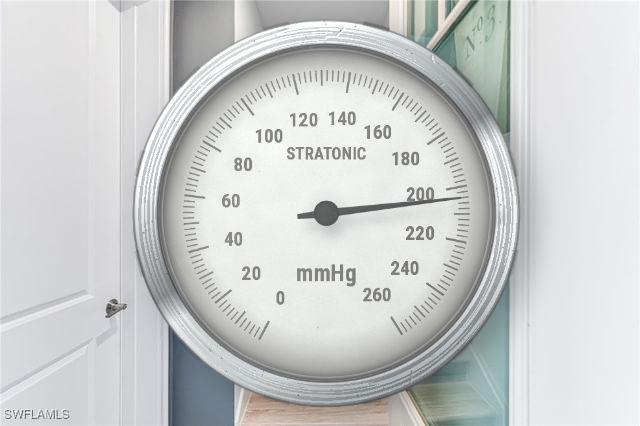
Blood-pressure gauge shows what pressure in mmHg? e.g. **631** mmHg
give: **204** mmHg
